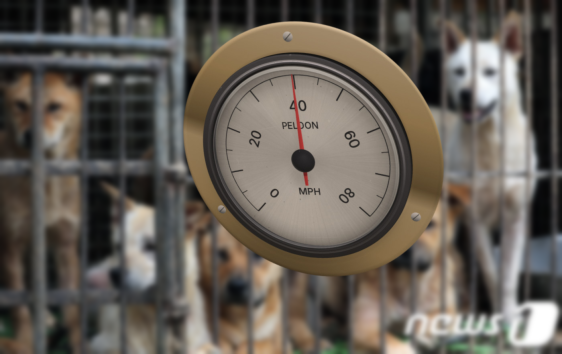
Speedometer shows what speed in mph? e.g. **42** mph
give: **40** mph
